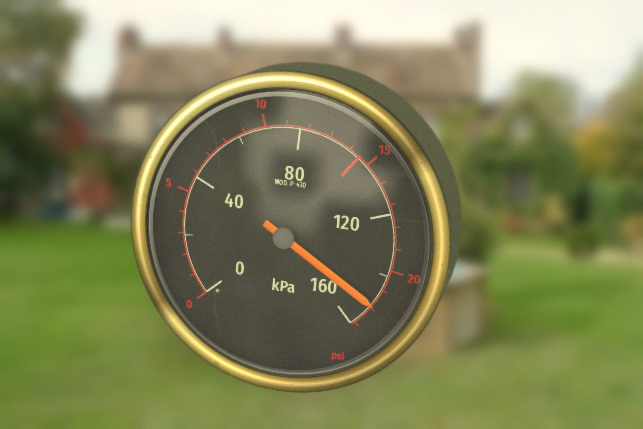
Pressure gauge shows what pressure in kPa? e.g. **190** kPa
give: **150** kPa
